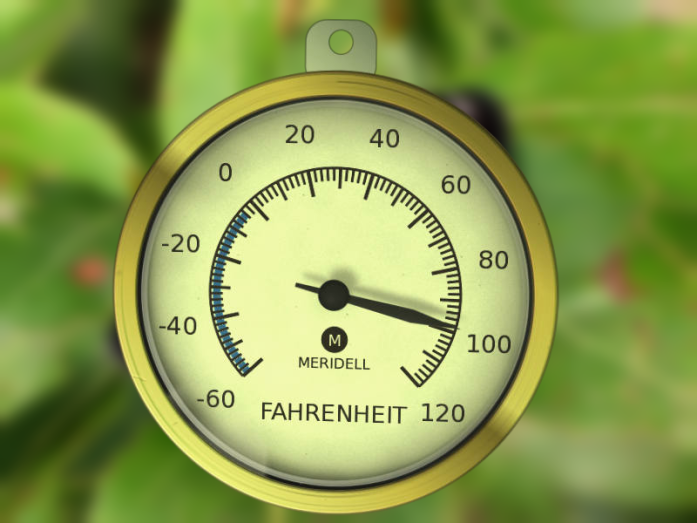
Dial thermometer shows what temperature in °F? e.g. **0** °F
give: **98** °F
